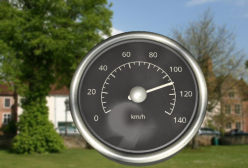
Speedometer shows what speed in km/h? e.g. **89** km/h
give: **110** km/h
